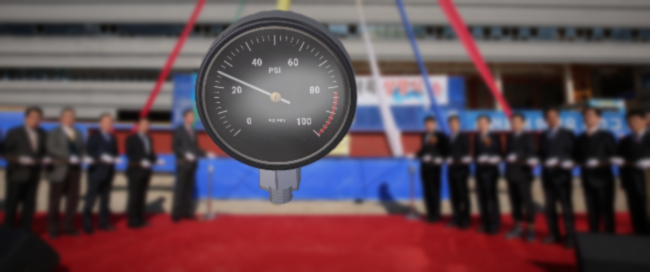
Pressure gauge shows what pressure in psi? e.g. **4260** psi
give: **26** psi
